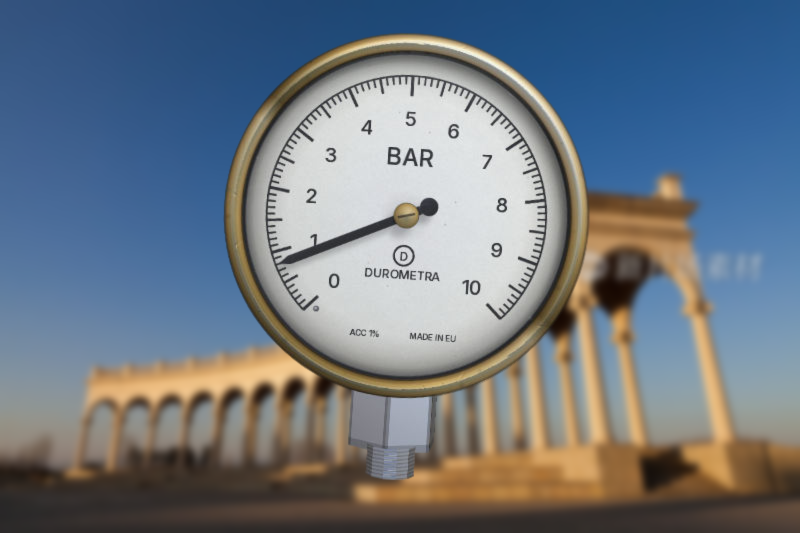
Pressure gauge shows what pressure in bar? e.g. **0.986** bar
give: **0.8** bar
